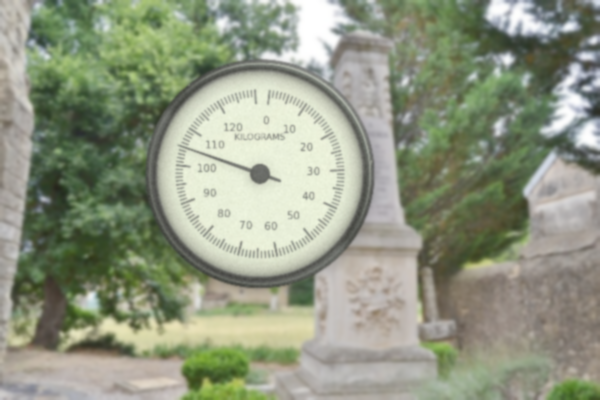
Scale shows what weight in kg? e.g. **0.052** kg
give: **105** kg
